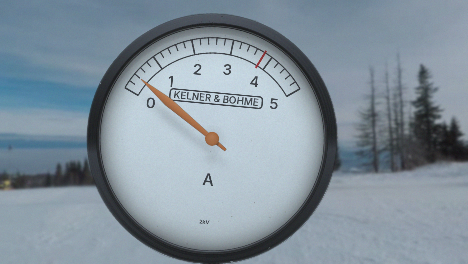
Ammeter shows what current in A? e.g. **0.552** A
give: **0.4** A
